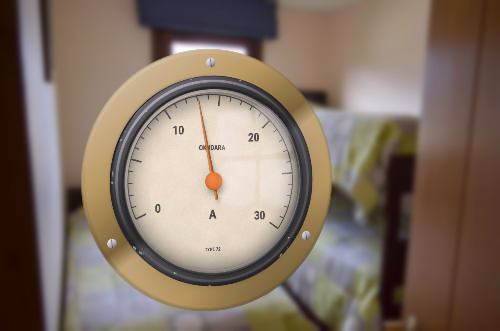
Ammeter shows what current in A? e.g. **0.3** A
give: **13** A
